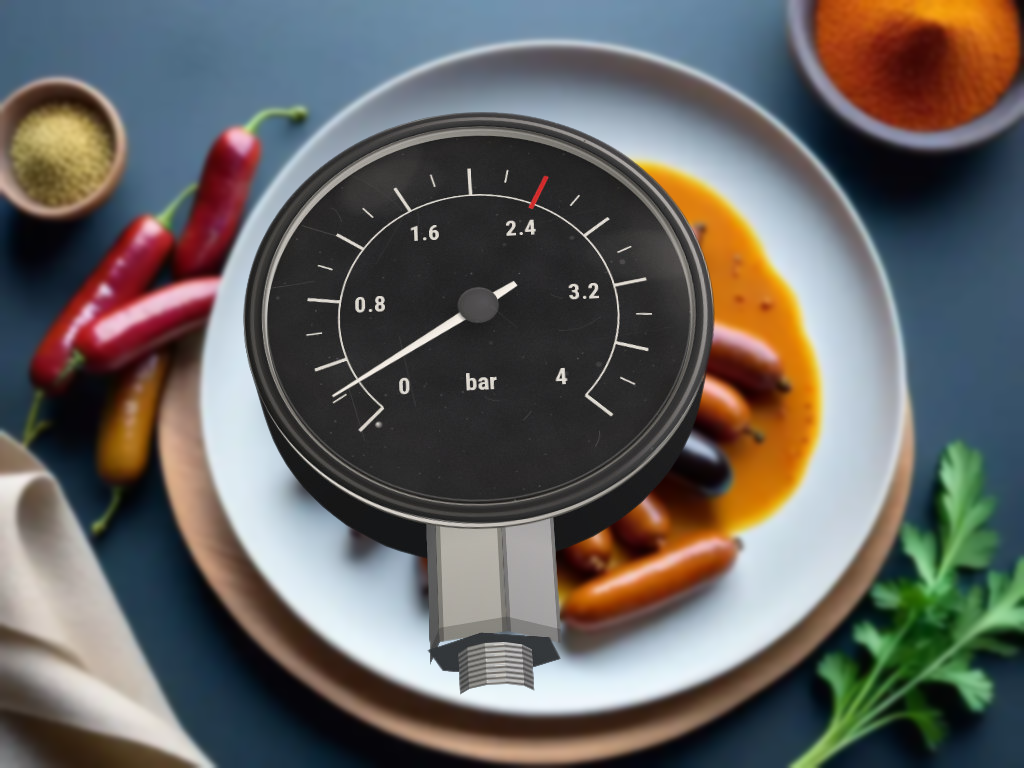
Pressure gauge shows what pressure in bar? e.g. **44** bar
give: **0.2** bar
